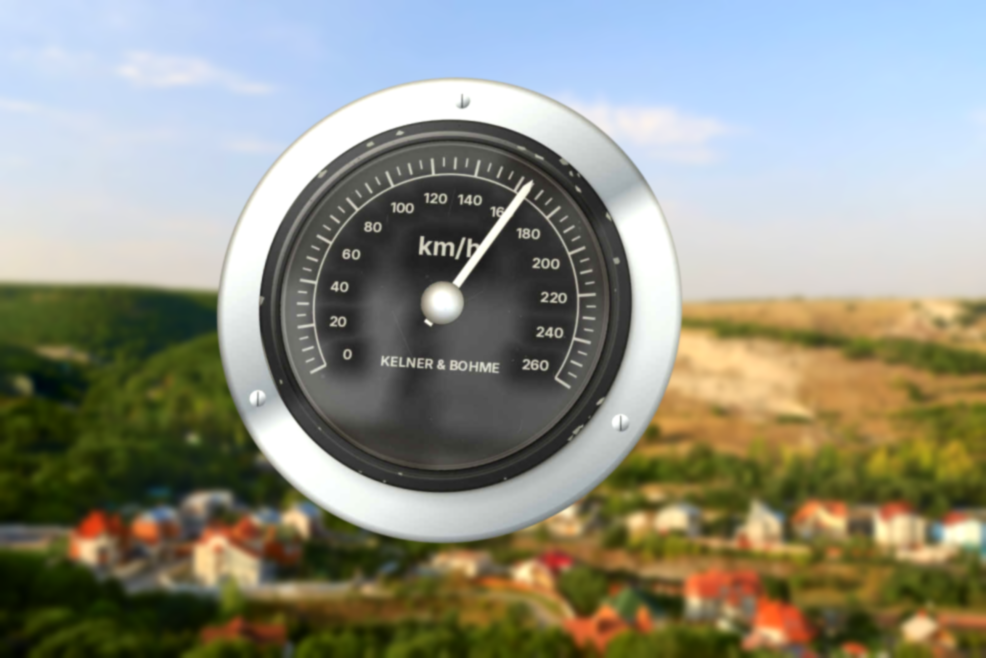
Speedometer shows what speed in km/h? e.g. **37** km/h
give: **165** km/h
